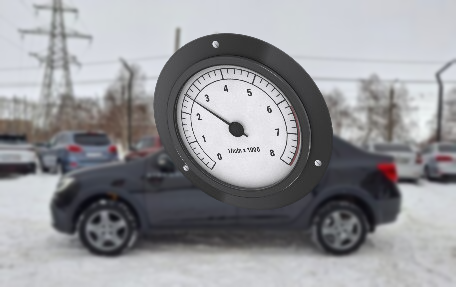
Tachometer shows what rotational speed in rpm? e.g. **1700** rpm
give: **2600** rpm
